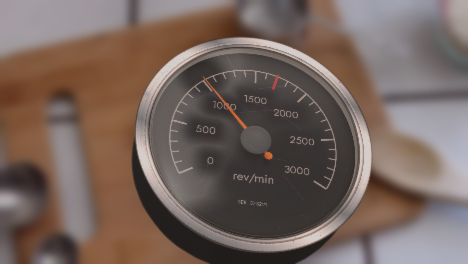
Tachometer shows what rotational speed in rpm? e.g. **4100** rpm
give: **1000** rpm
